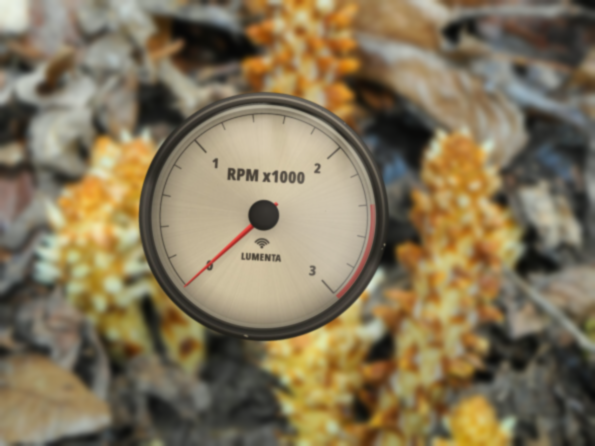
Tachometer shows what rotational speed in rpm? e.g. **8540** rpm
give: **0** rpm
